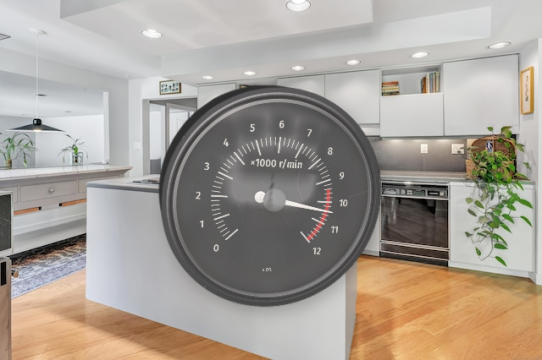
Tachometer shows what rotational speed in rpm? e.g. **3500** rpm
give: **10400** rpm
